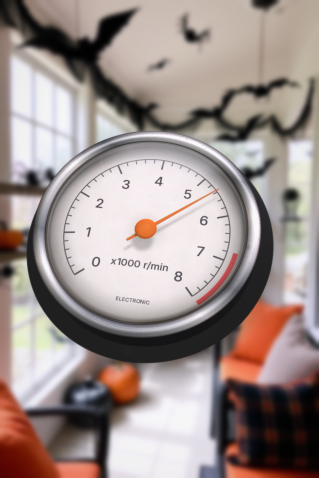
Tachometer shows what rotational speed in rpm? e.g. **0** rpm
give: **5400** rpm
